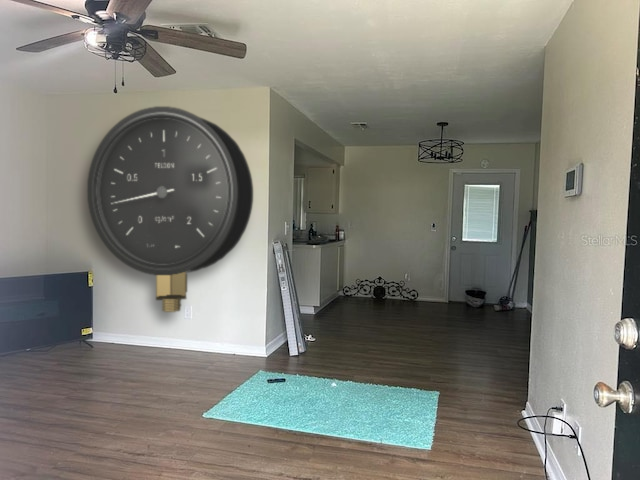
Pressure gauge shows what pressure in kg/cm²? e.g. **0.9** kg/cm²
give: **0.25** kg/cm²
